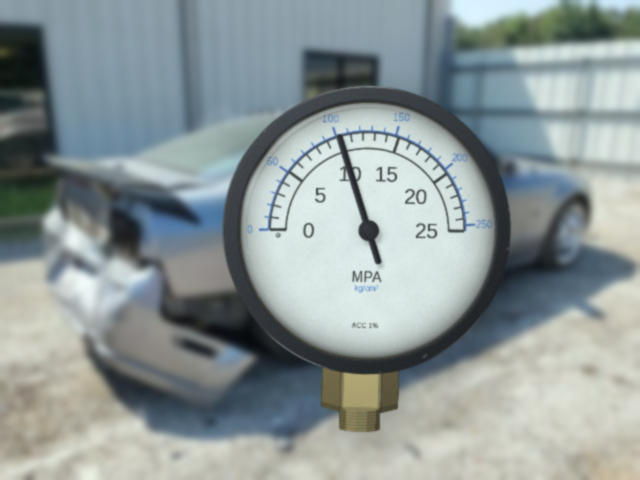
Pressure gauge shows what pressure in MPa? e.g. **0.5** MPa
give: **10** MPa
